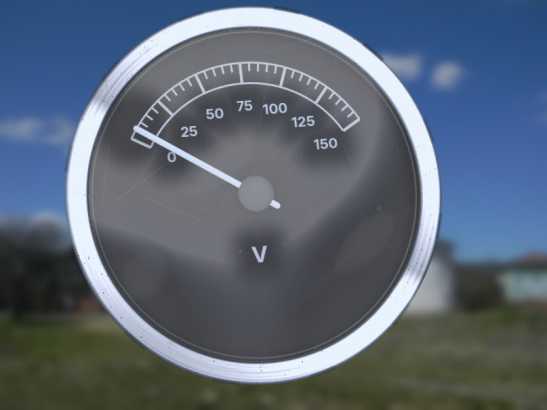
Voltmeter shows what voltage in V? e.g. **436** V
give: **5** V
